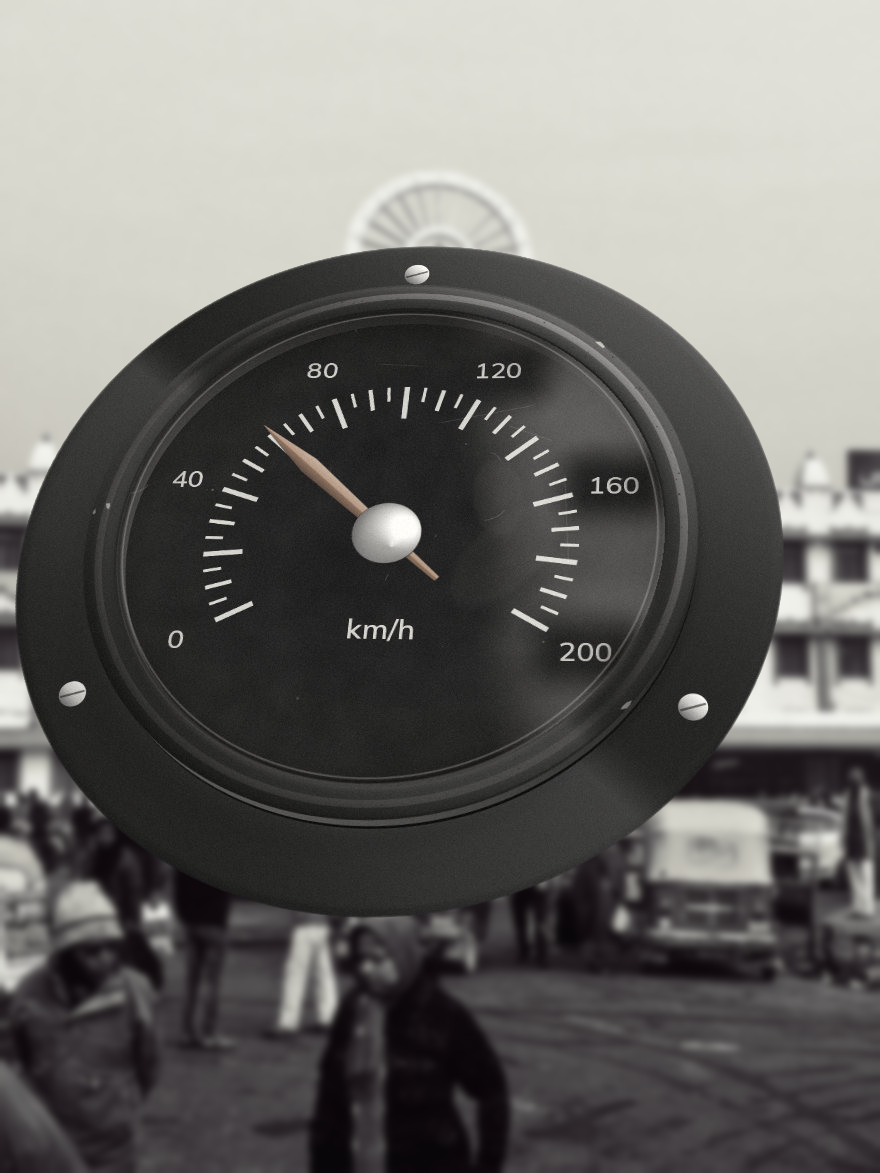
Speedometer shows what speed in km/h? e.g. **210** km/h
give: **60** km/h
